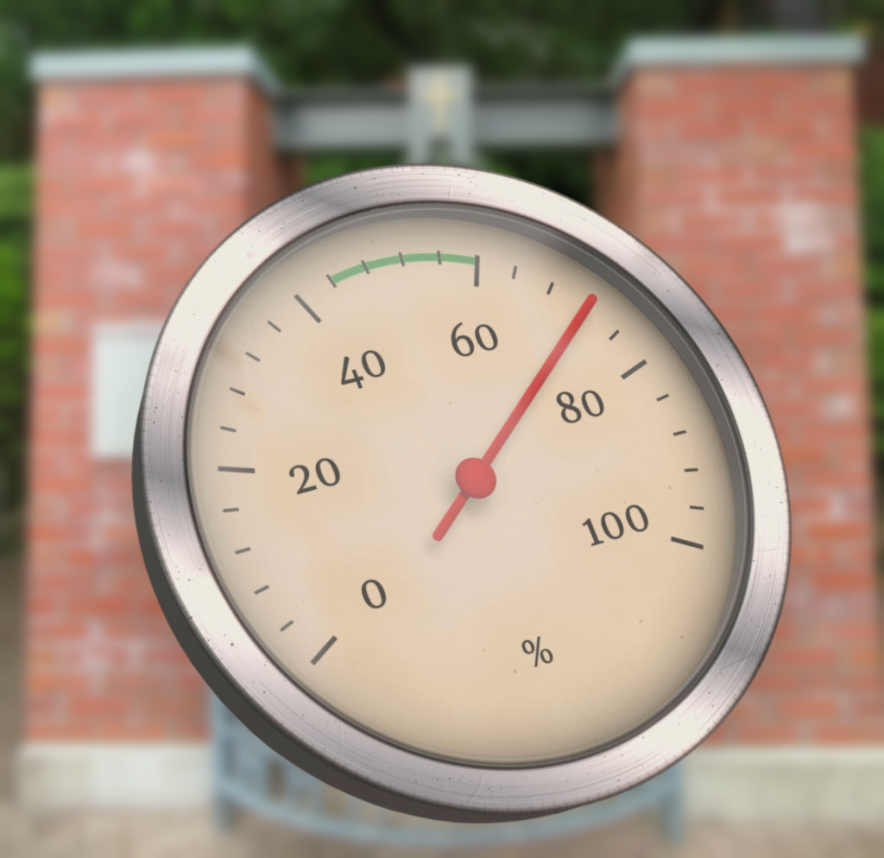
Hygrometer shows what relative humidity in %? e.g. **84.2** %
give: **72** %
